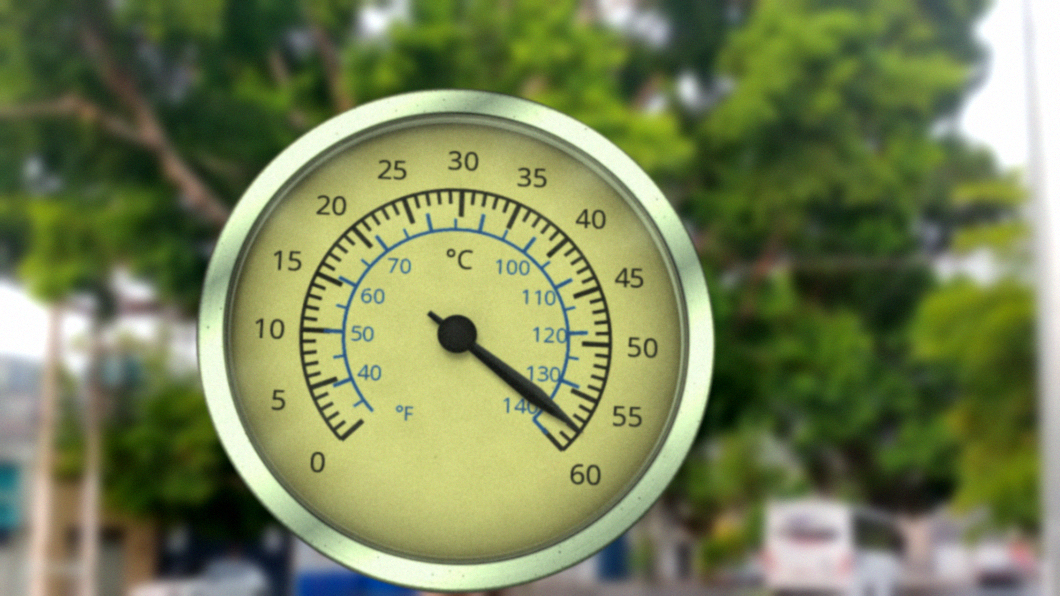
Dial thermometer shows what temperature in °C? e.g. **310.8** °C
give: **58** °C
